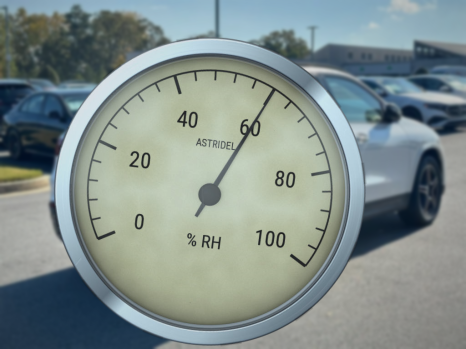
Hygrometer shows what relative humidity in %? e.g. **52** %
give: **60** %
